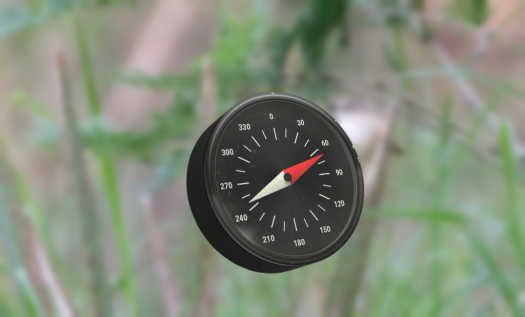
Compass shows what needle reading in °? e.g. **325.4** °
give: **67.5** °
